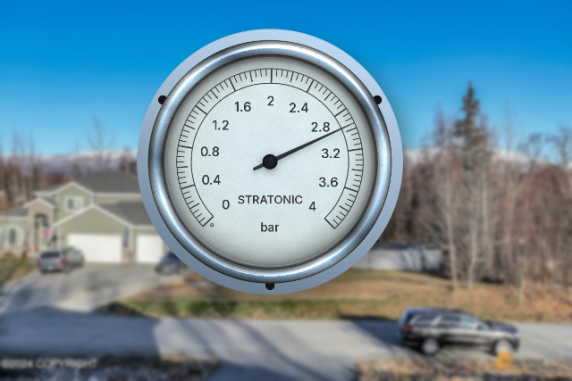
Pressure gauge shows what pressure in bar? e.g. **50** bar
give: **2.95** bar
